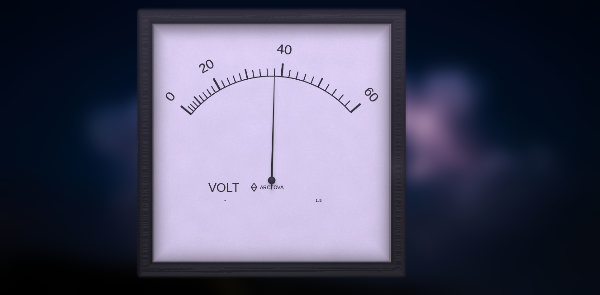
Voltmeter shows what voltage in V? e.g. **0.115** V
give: **38** V
